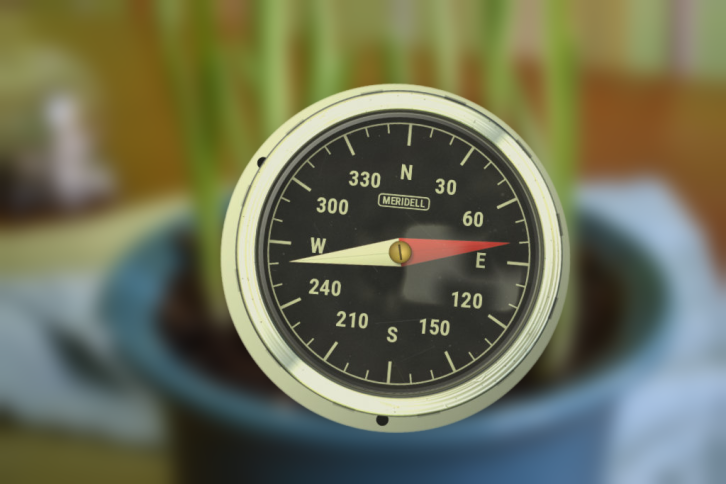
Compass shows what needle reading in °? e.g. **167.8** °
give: **80** °
